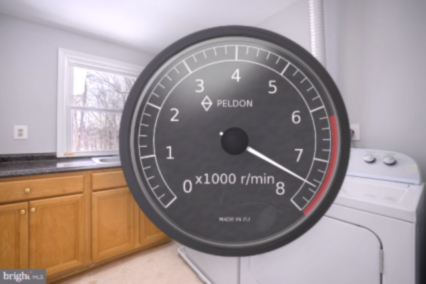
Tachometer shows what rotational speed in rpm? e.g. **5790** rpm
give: **7500** rpm
